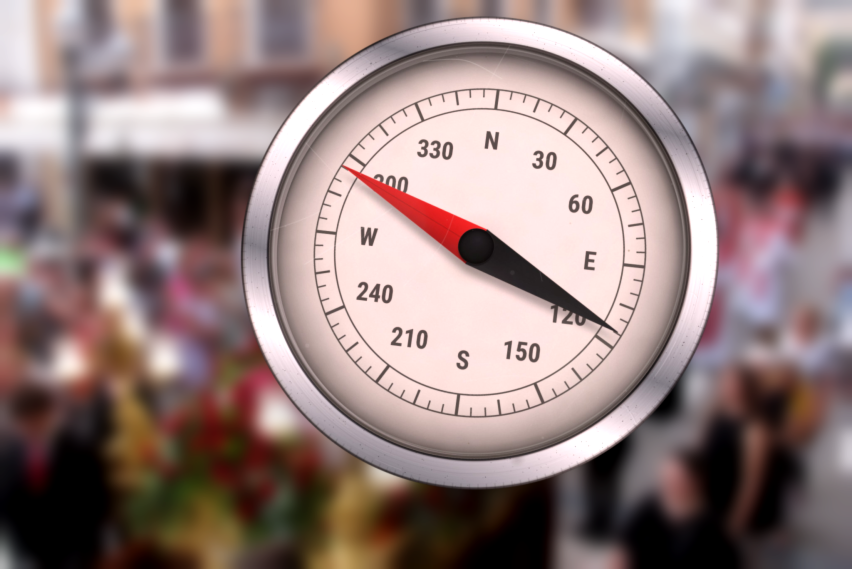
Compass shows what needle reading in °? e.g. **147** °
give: **295** °
